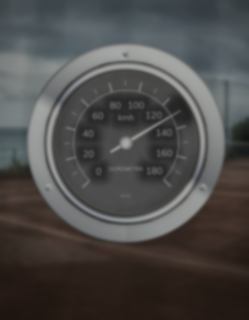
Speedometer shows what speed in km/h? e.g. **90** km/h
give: **130** km/h
